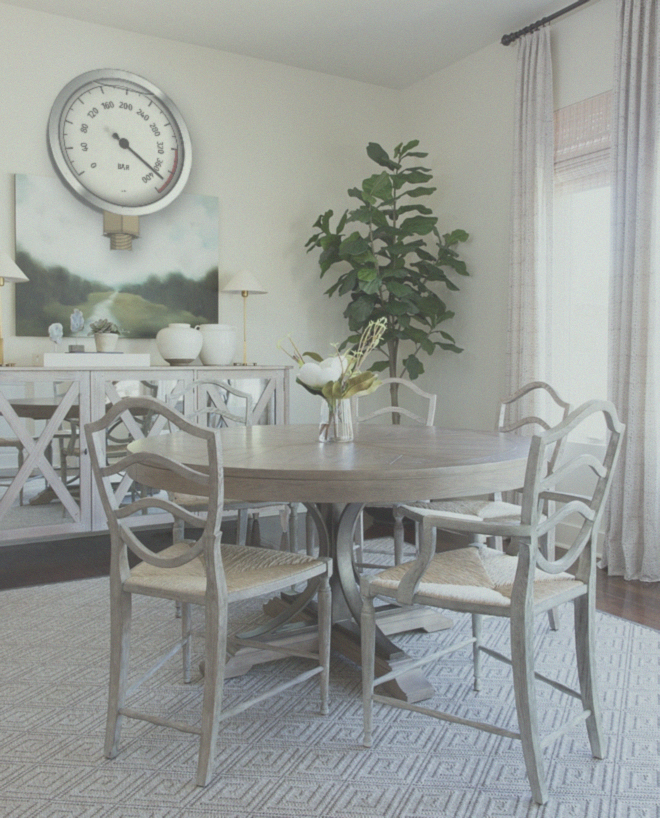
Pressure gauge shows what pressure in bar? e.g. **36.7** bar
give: **380** bar
